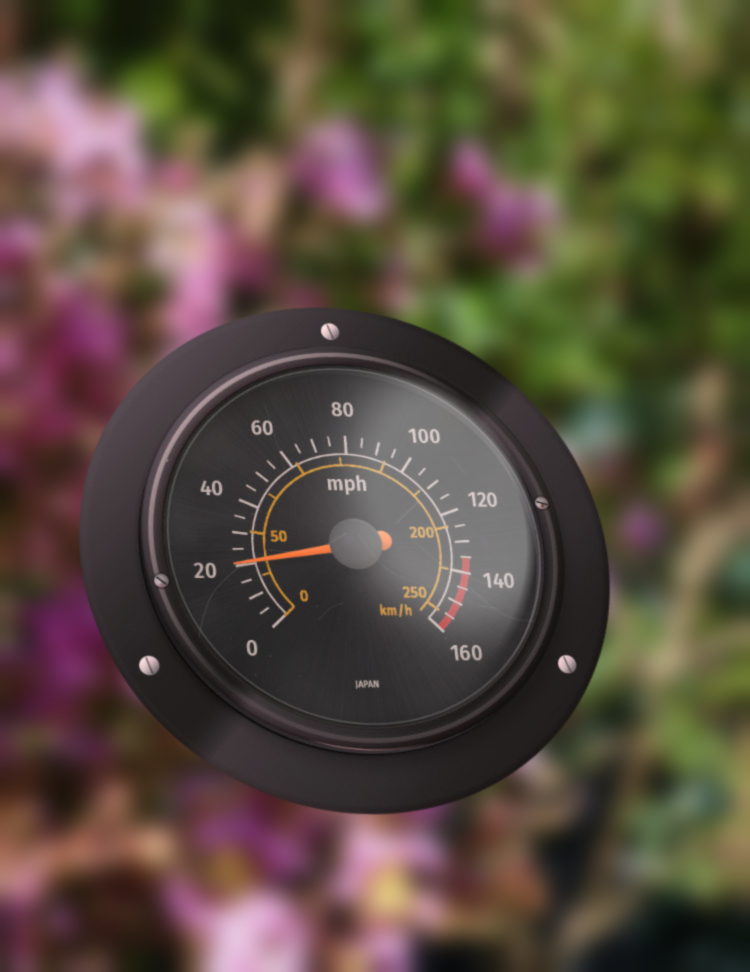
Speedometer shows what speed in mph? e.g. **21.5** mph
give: **20** mph
